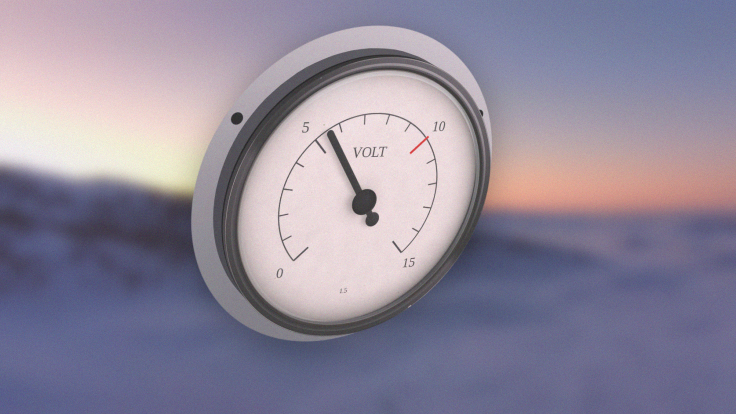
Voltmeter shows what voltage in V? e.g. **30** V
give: **5.5** V
